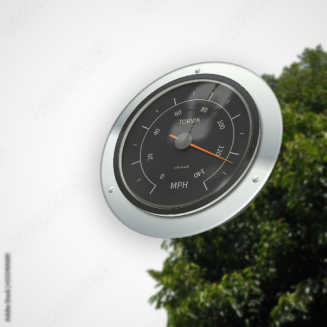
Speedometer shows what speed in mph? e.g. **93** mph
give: **125** mph
